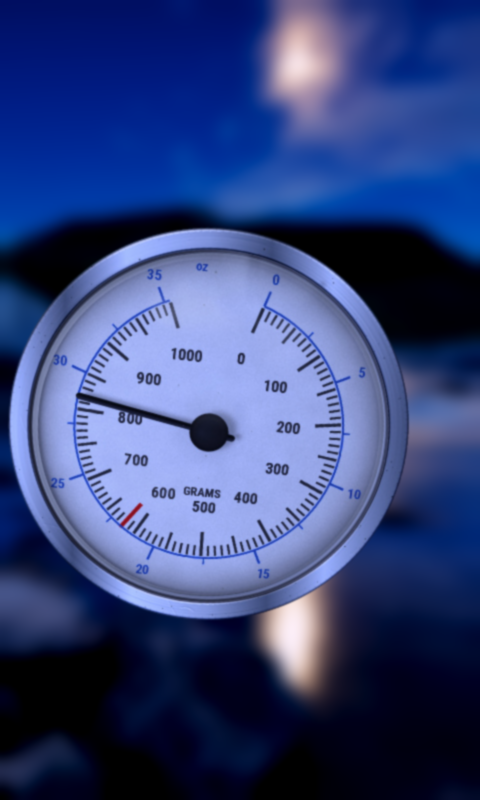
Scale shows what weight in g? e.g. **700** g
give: **820** g
